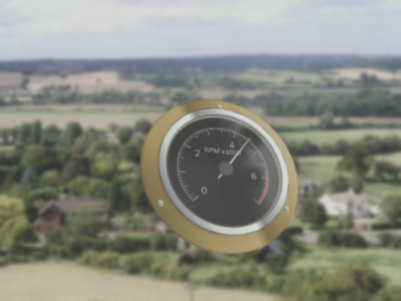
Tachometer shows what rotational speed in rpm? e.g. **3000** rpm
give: **4500** rpm
